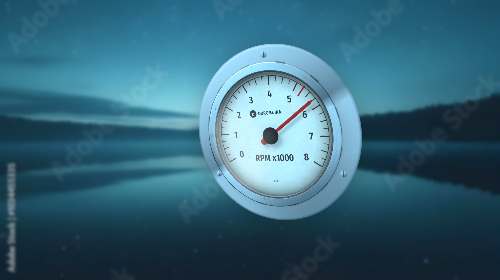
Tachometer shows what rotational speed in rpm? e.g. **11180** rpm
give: **5750** rpm
